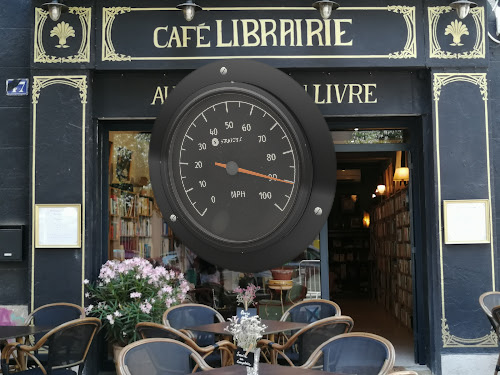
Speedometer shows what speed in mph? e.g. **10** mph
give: **90** mph
